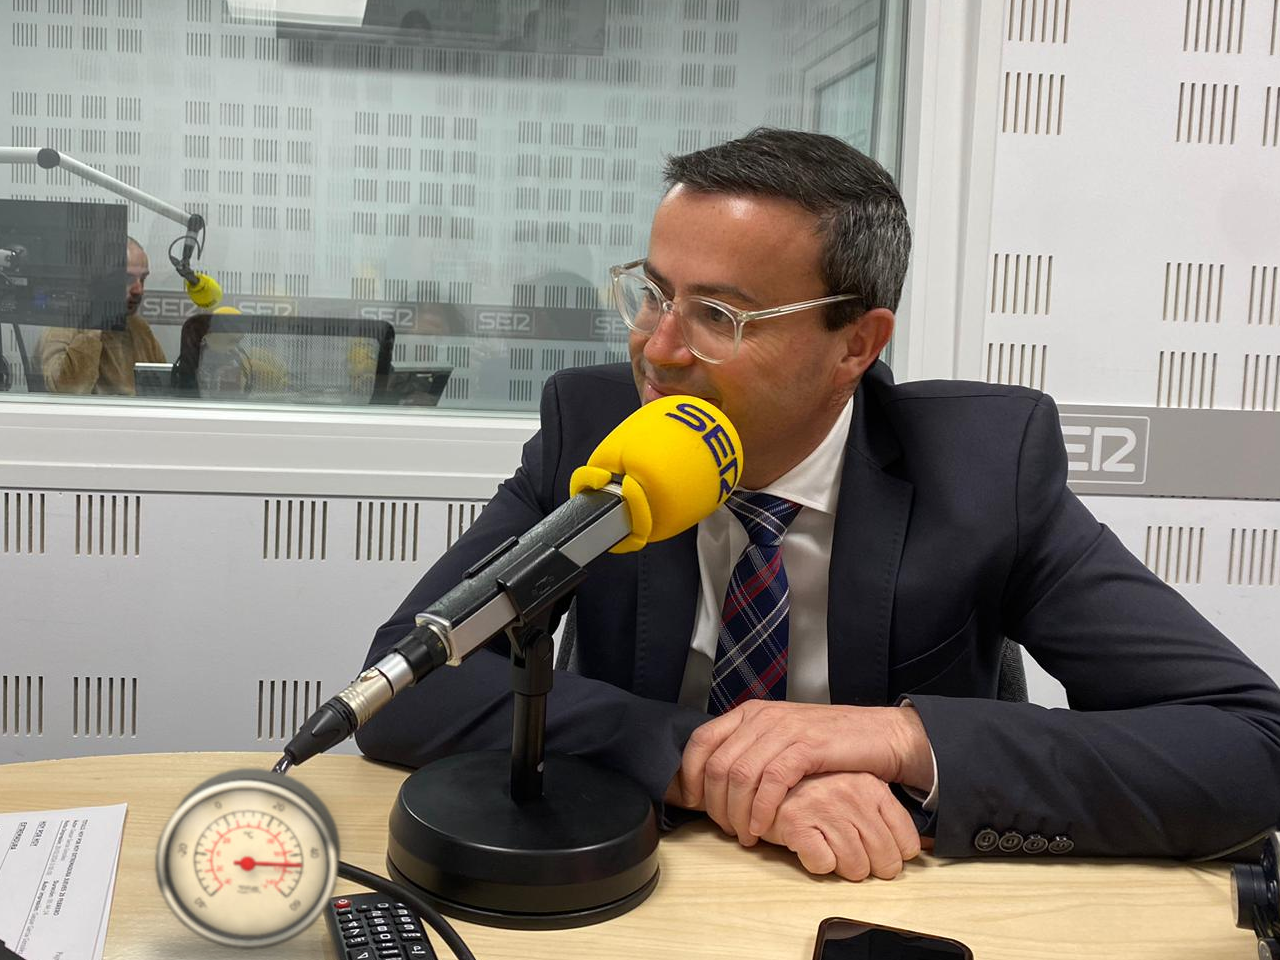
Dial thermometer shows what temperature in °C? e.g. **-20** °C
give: **44** °C
